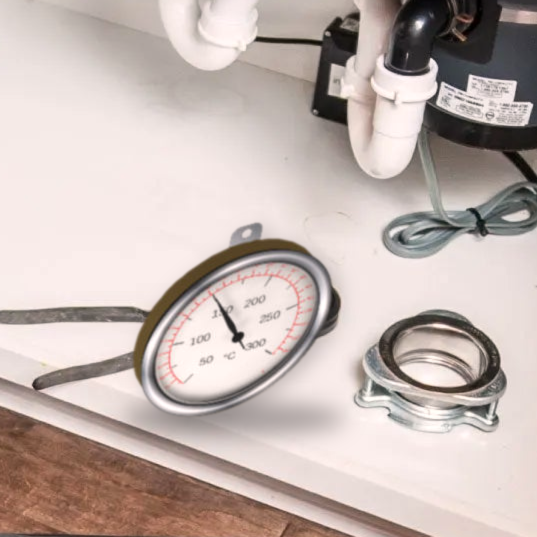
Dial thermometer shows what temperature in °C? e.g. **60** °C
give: **150** °C
